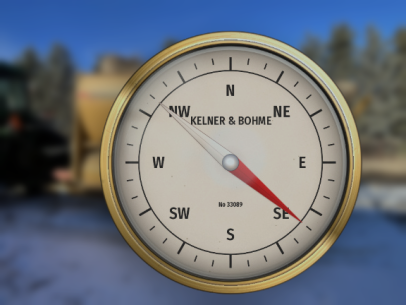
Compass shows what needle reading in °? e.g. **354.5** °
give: **130** °
